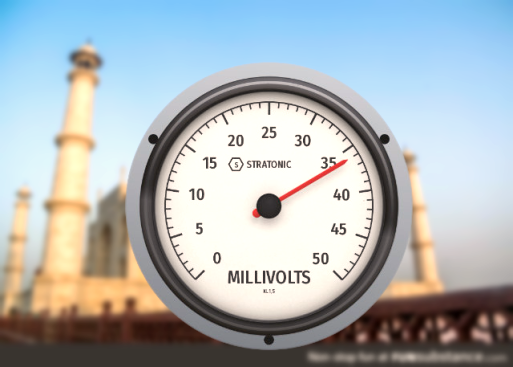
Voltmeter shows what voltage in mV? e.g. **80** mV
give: **36** mV
